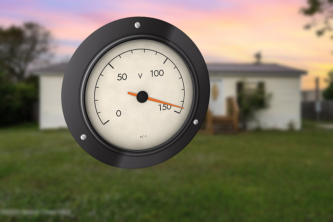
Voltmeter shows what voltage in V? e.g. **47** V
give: **145** V
